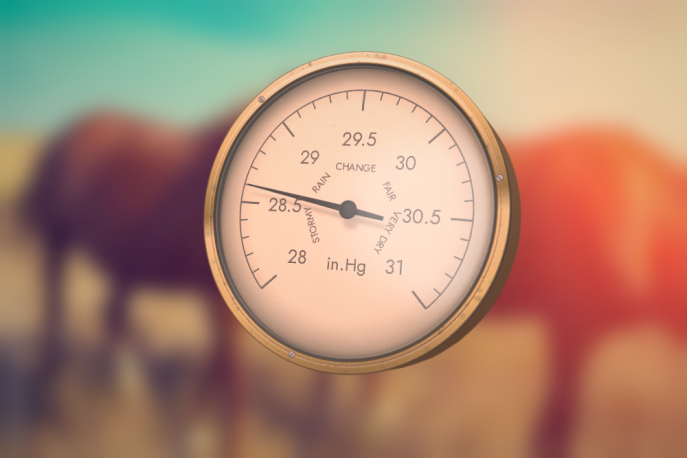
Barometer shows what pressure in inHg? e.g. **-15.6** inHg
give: **28.6** inHg
